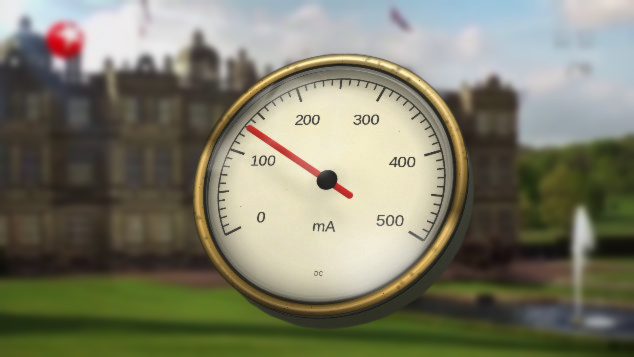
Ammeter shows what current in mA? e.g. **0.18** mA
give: **130** mA
